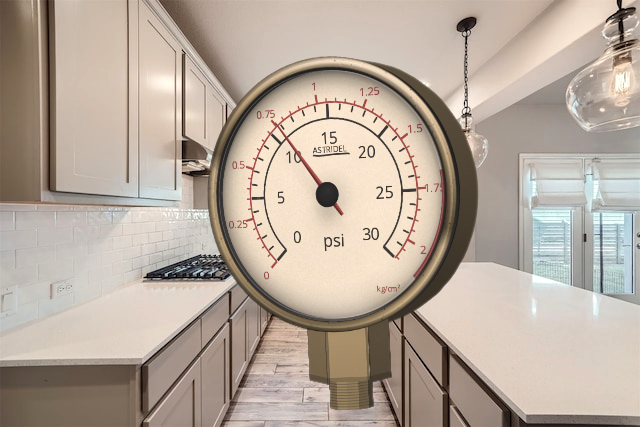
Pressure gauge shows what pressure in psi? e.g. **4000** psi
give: **11** psi
